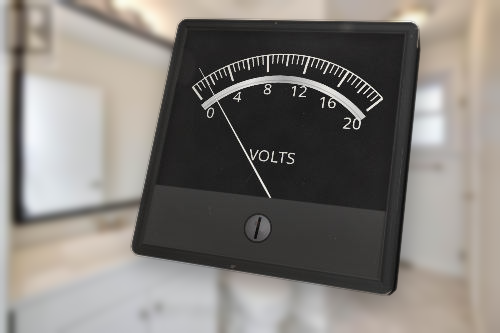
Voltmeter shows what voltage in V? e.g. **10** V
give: **1.5** V
